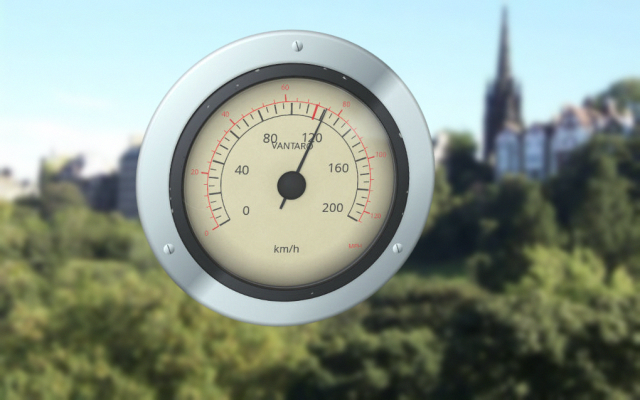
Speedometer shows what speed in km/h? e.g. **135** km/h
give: **120** km/h
